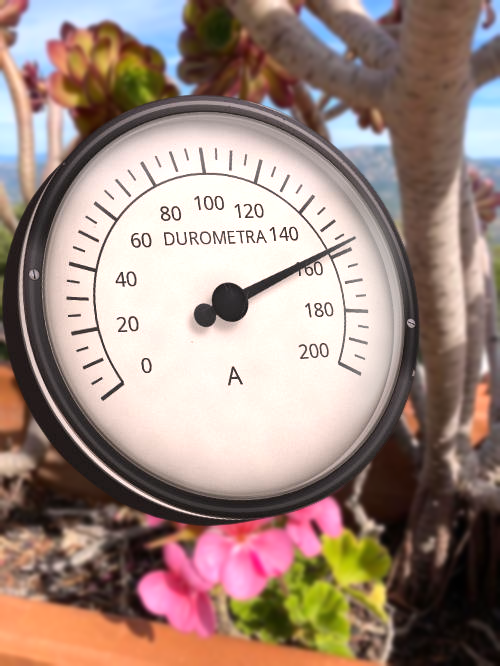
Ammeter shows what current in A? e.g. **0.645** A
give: **157.5** A
